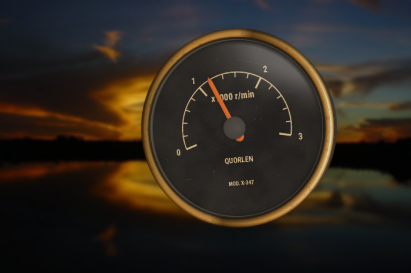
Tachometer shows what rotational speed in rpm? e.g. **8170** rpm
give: **1200** rpm
